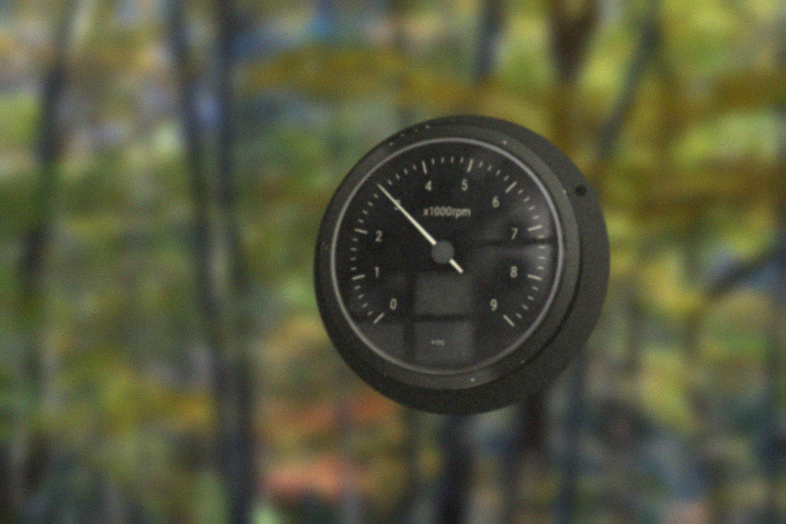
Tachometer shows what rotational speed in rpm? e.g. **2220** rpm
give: **3000** rpm
